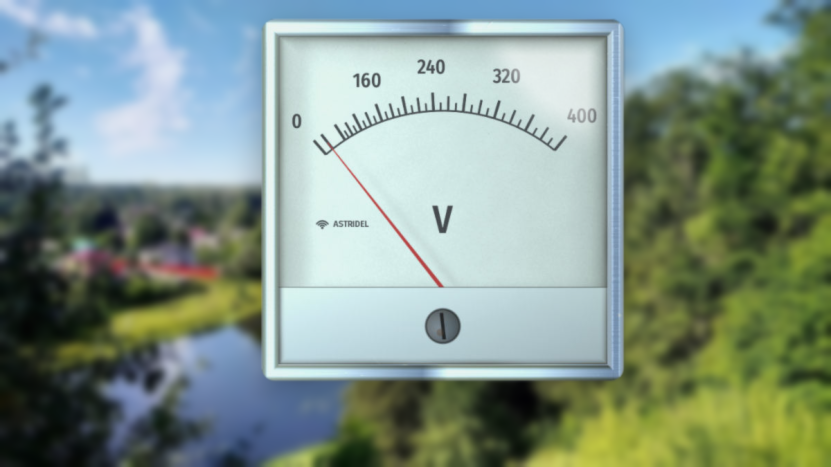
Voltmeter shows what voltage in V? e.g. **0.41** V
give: **40** V
